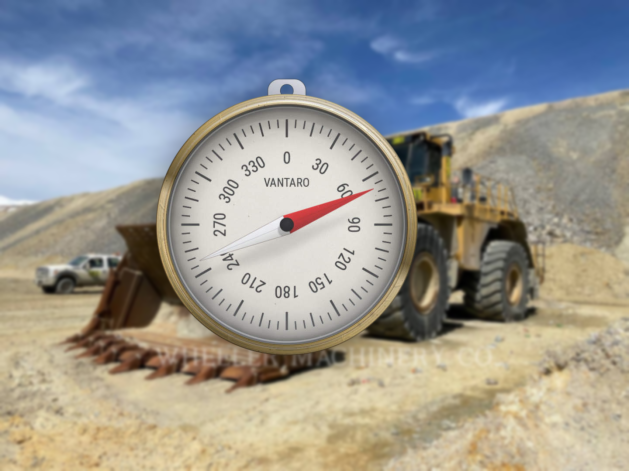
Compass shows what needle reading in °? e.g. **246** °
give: **67.5** °
